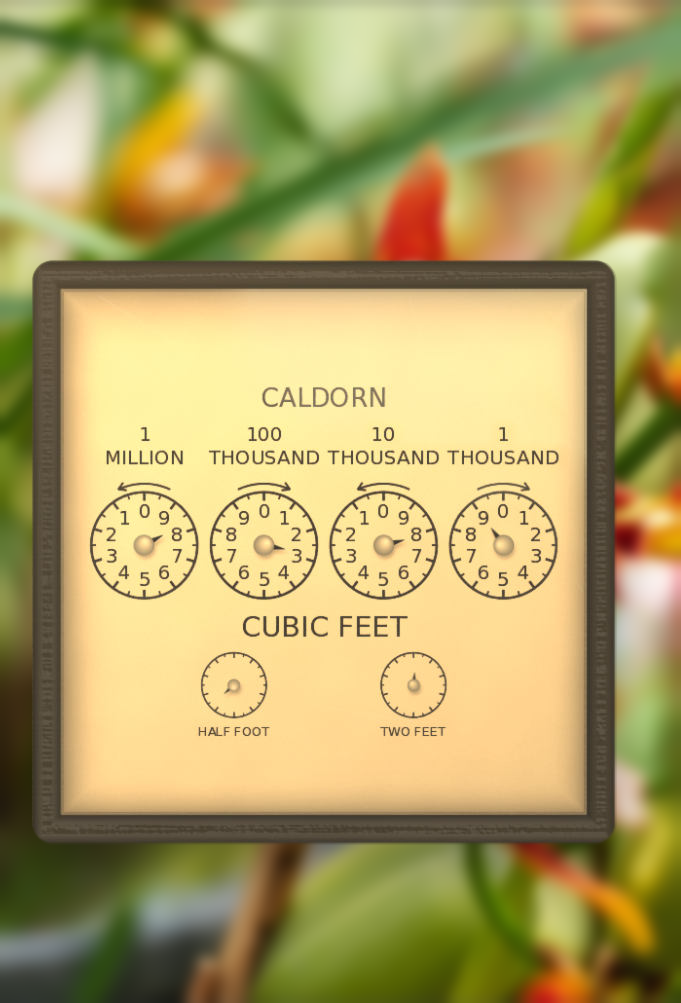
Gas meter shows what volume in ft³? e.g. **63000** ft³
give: **827900** ft³
